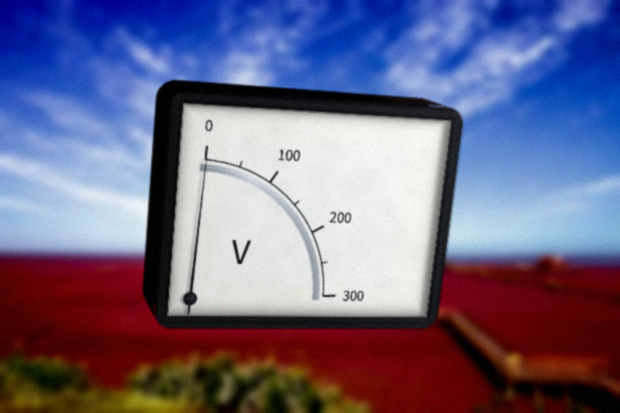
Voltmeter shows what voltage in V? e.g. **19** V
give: **0** V
